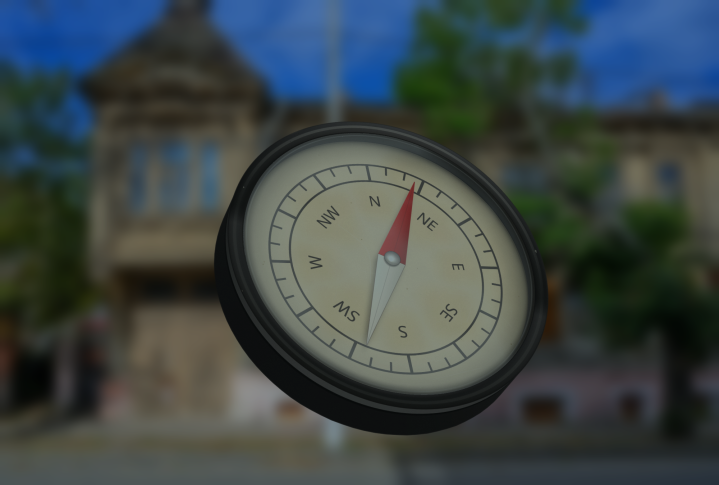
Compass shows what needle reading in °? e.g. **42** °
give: **25** °
